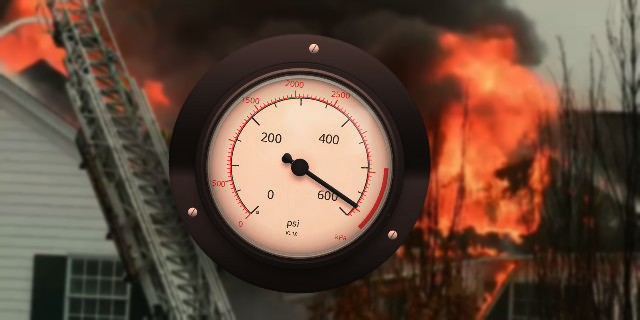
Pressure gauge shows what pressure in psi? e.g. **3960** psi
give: **575** psi
